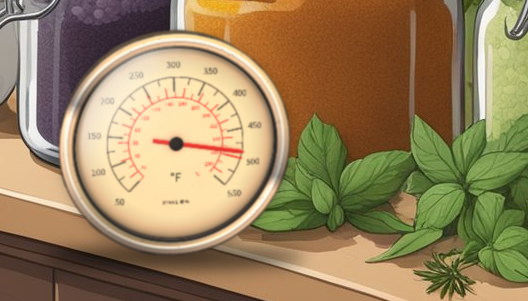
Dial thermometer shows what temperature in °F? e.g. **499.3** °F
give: **487.5** °F
